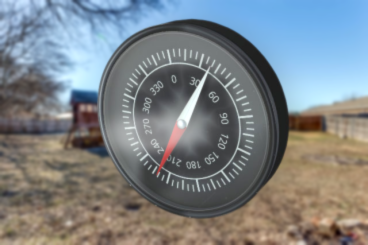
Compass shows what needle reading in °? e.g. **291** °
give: **220** °
